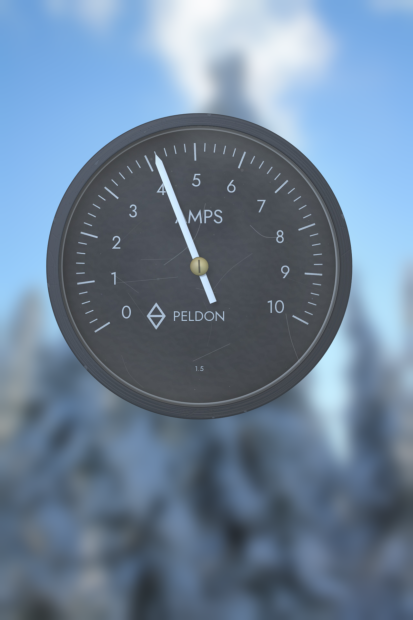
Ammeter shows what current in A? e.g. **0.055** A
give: **4.2** A
